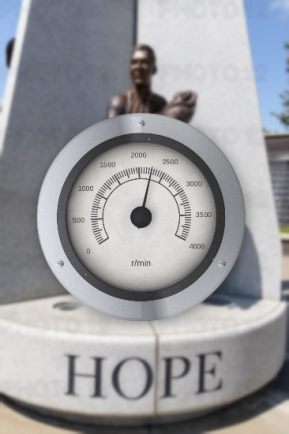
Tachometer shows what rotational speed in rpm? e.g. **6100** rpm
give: **2250** rpm
